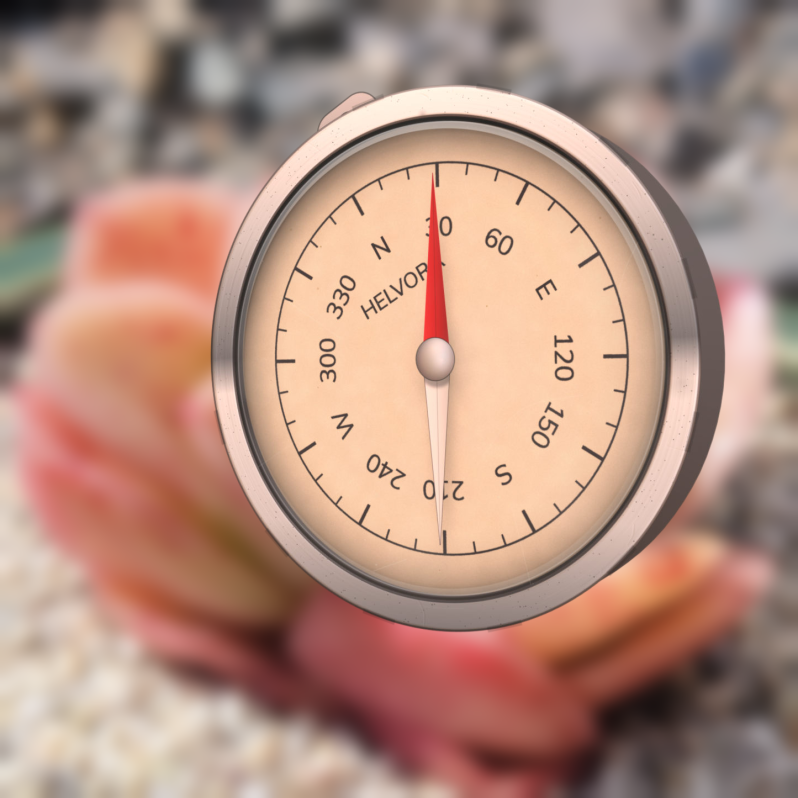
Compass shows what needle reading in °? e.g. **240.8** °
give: **30** °
